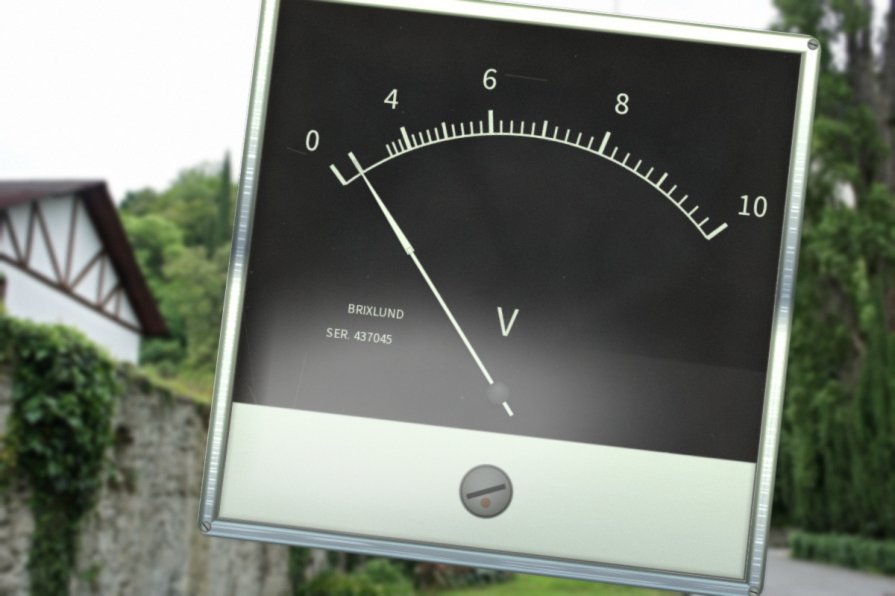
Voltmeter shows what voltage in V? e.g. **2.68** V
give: **2** V
